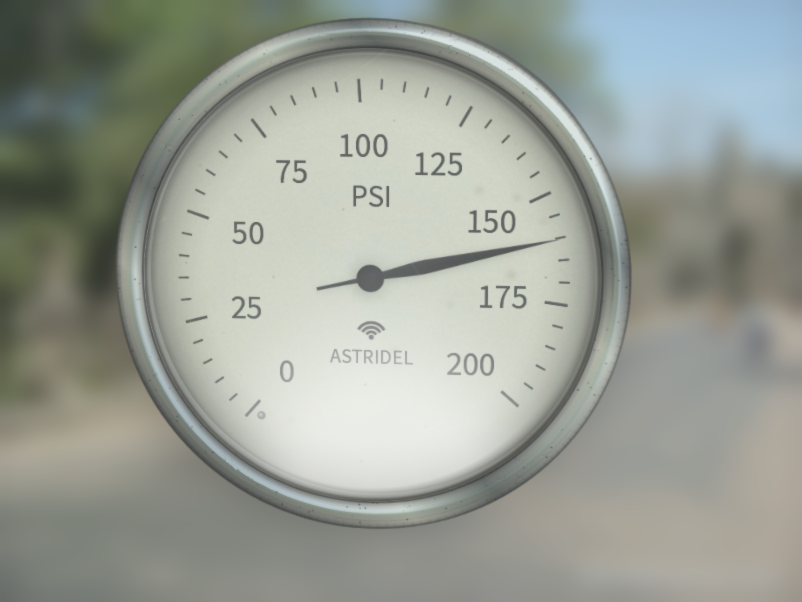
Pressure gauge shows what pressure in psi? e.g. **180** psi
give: **160** psi
